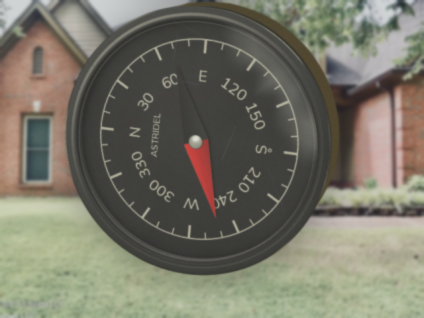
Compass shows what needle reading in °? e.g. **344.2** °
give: **250** °
